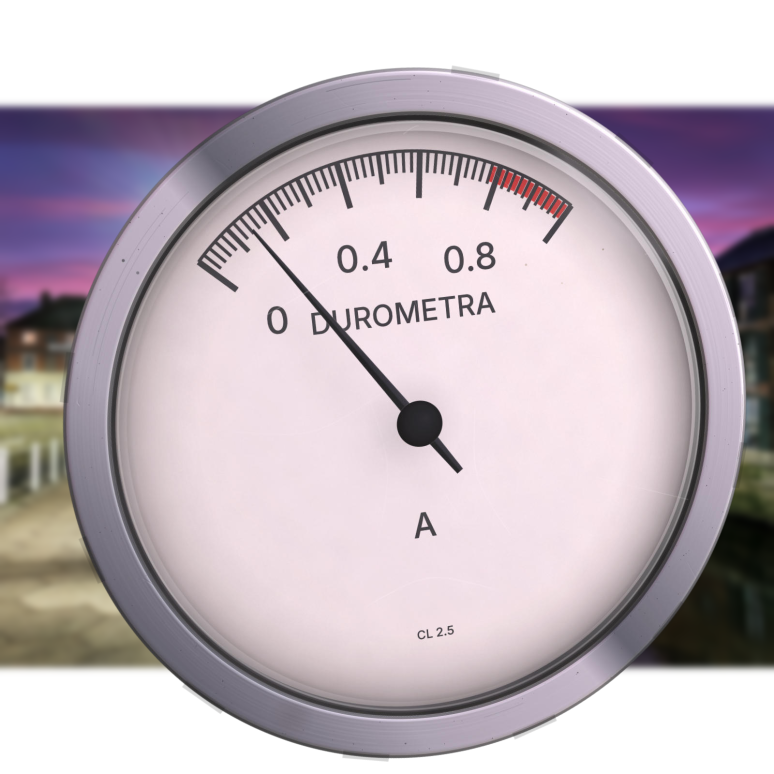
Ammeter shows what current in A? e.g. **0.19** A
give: **0.14** A
